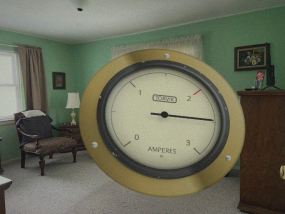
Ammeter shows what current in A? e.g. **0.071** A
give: **2.5** A
